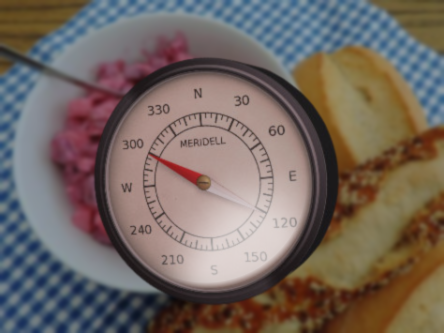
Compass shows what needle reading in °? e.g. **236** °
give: **300** °
